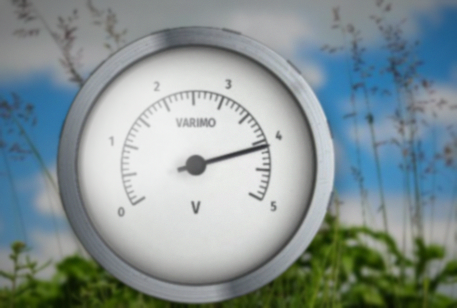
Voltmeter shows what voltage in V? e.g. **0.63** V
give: **4.1** V
